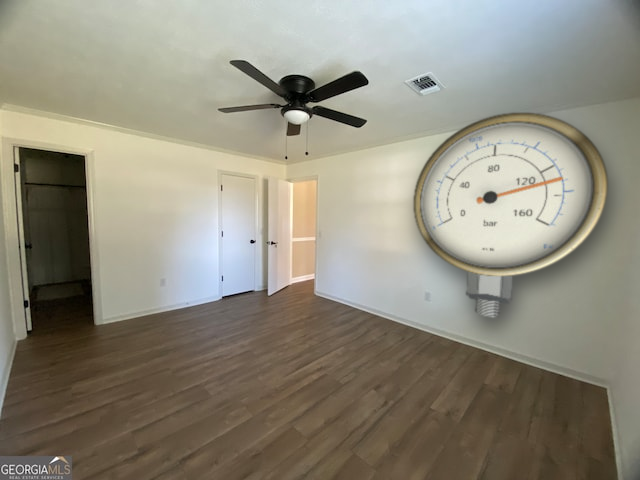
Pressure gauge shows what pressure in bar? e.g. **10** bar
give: **130** bar
